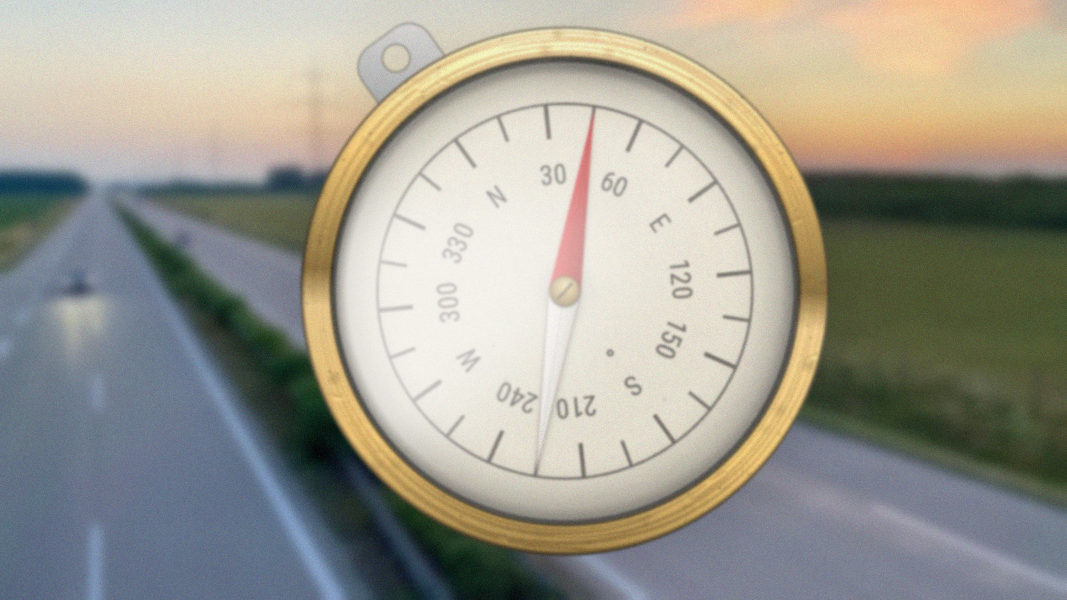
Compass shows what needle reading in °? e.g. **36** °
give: **45** °
